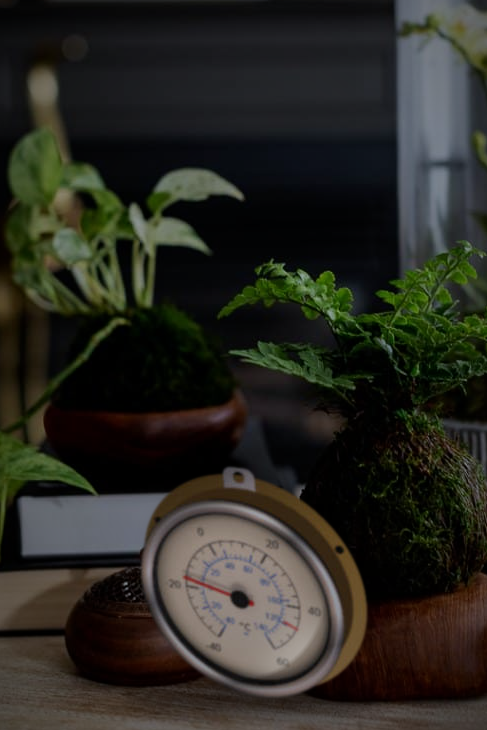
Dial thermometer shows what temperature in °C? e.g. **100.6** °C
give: **-16** °C
